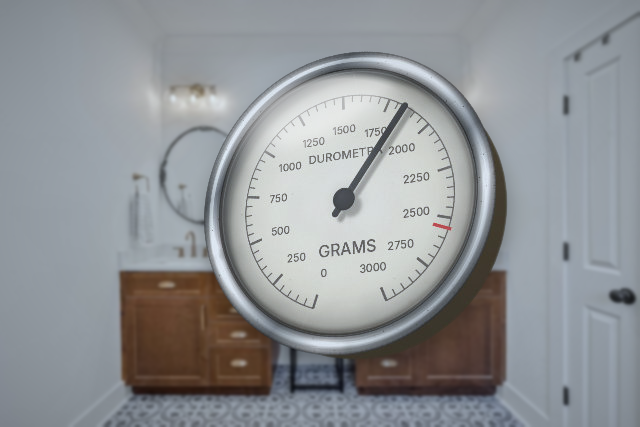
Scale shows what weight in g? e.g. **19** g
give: **1850** g
